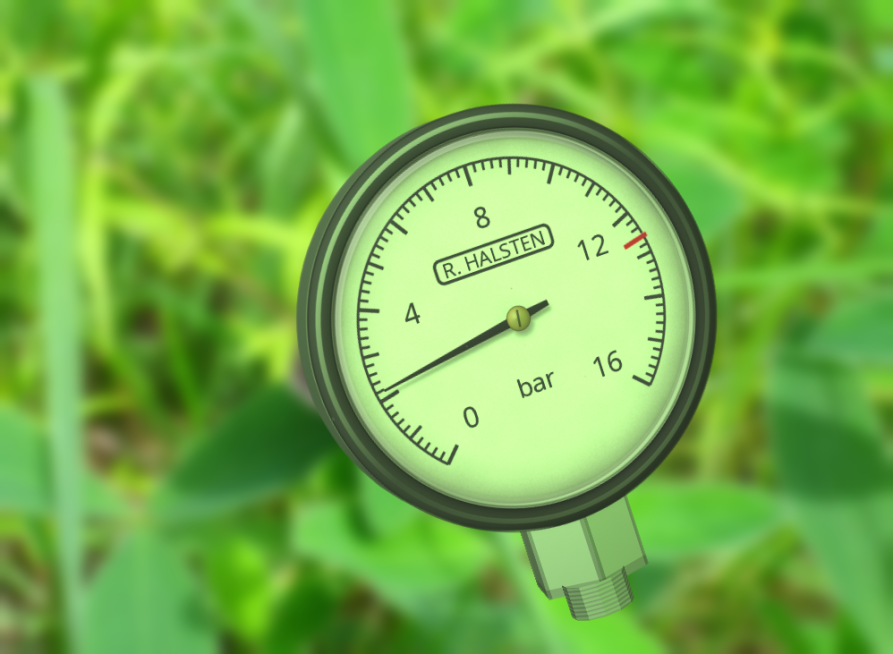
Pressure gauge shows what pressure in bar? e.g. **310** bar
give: **2.2** bar
